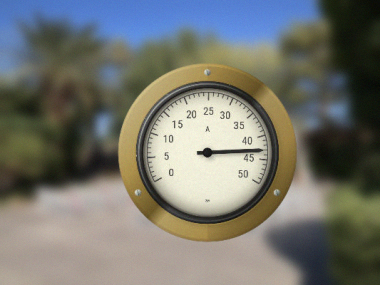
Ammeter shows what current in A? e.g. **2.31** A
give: **43** A
